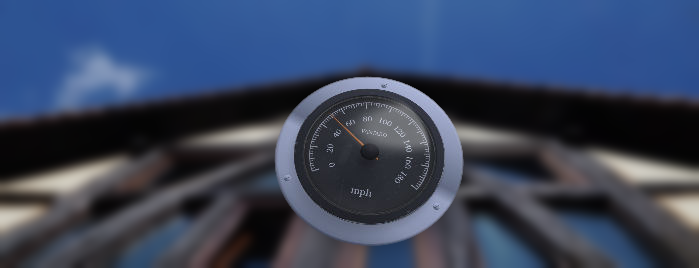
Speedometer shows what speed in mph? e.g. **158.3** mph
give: **50** mph
